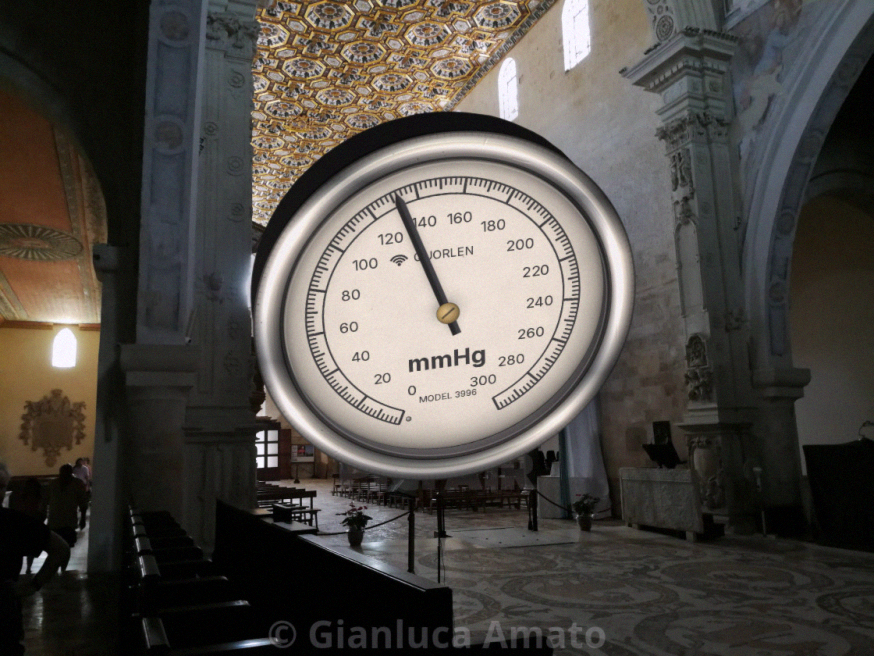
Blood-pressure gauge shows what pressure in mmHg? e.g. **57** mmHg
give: **132** mmHg
